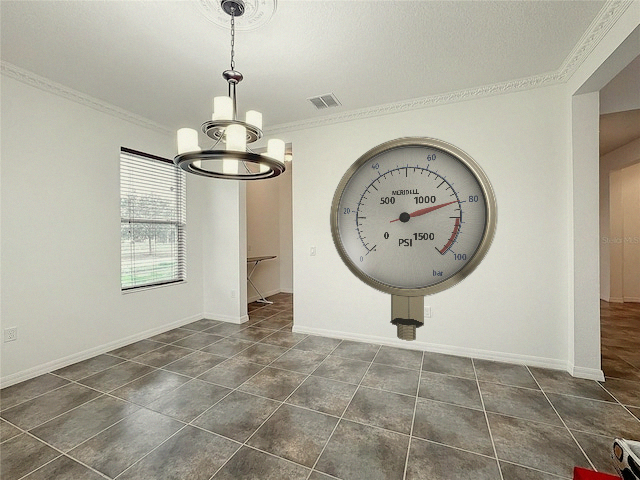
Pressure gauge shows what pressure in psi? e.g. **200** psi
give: **1150** psi
